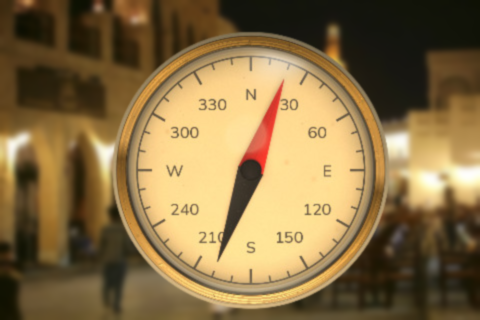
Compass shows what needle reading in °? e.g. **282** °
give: **20** °
